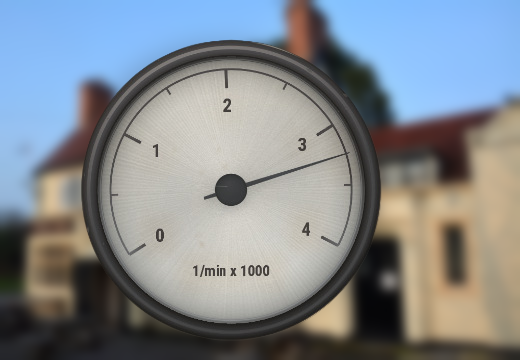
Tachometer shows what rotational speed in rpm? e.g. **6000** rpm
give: **3250** rpm
